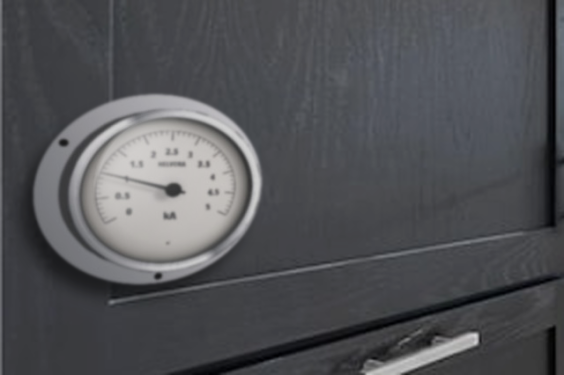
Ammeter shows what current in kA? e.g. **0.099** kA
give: **1** kA
